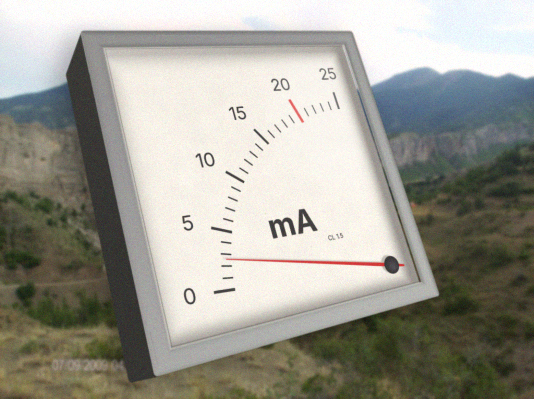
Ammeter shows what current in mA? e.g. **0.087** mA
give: **2.5** mA
